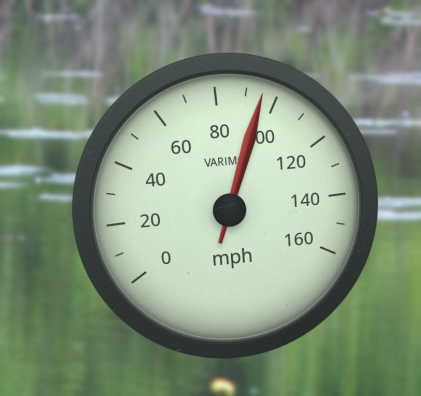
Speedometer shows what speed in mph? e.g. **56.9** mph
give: **95** mph
